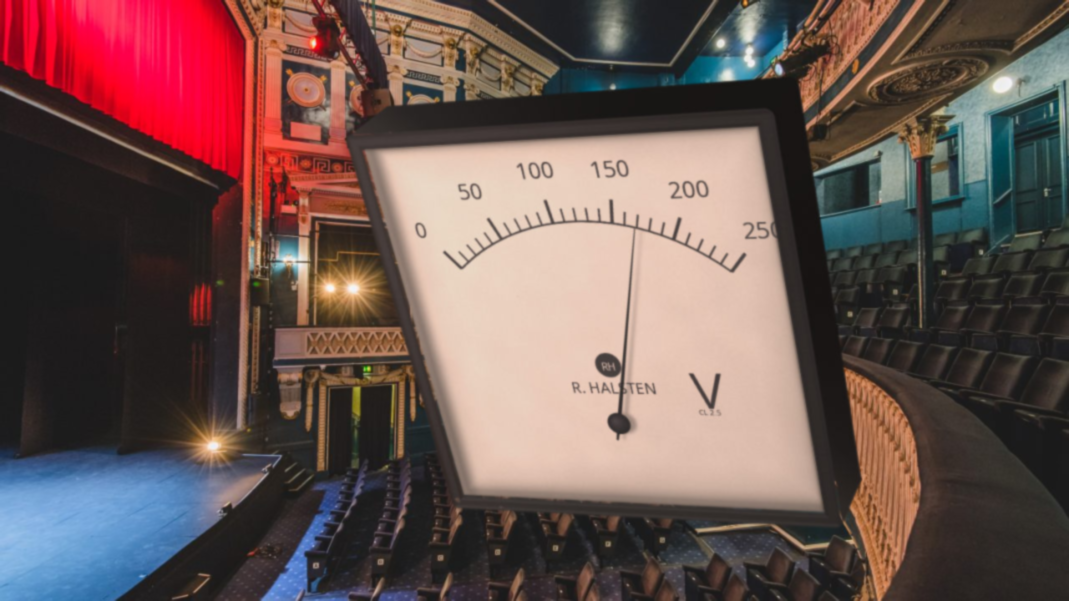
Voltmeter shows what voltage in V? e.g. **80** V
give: **170** V
